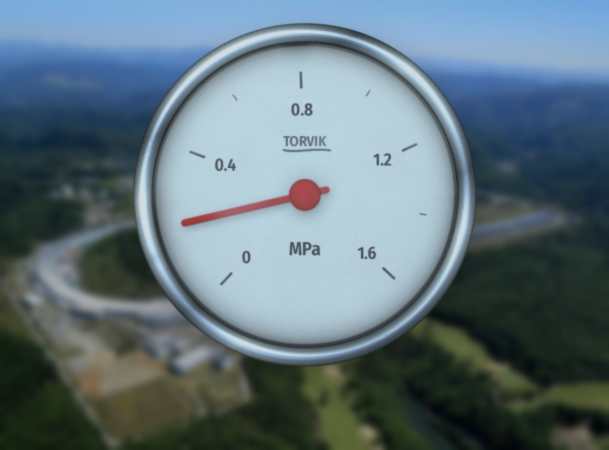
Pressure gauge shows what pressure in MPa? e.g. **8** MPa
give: **0.2** MPa
